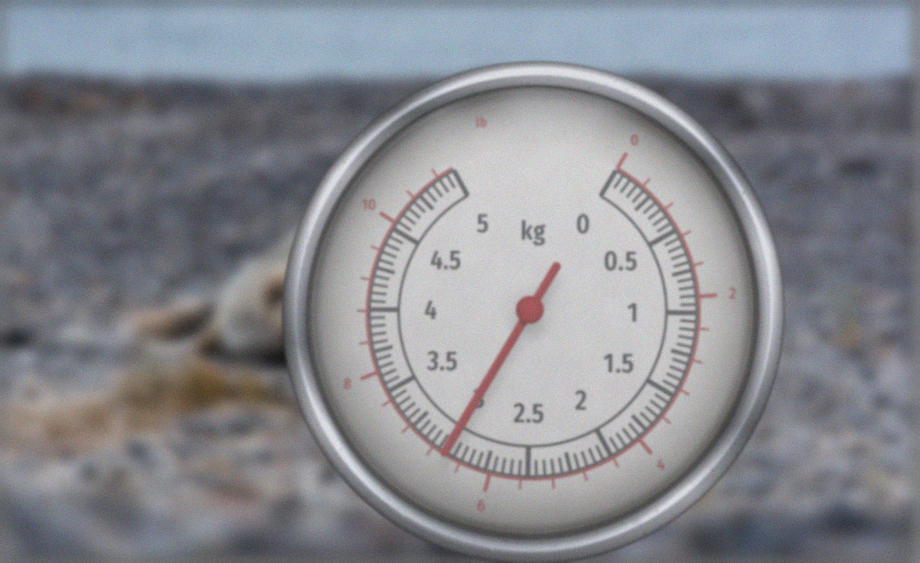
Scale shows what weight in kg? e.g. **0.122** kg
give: **3** kg
